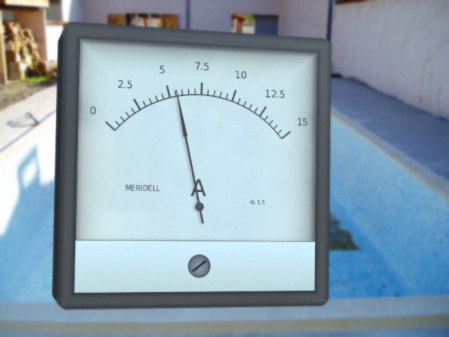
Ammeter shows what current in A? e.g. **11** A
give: **5.5** A
